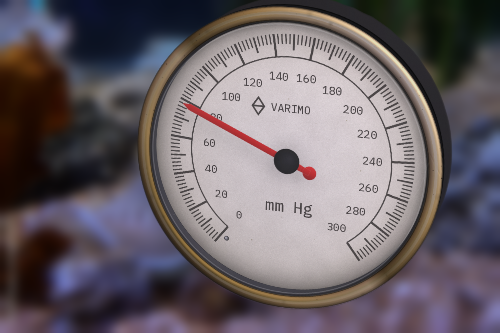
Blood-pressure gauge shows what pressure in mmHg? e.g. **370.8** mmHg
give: **80** mmHg
